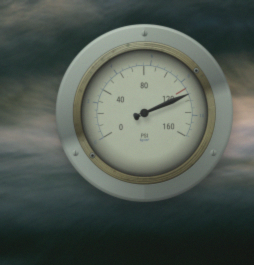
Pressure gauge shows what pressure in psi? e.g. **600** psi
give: **125** psi
